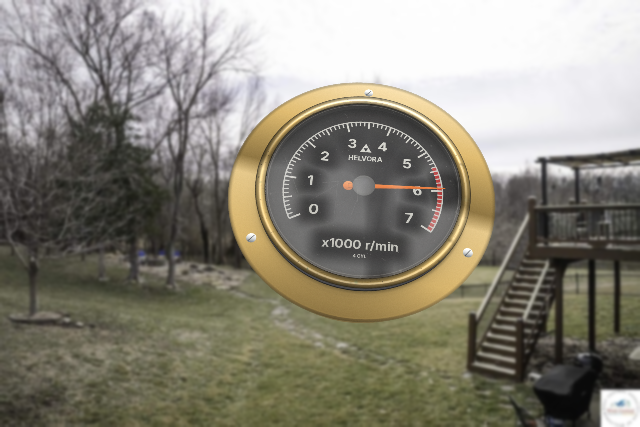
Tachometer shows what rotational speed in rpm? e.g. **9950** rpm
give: **6000** rpm
